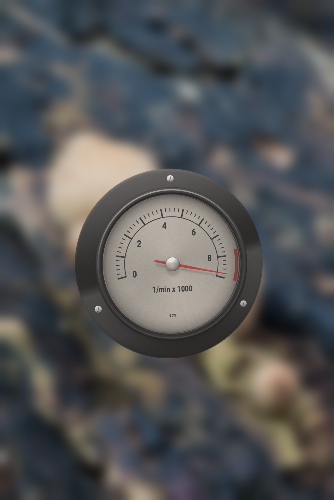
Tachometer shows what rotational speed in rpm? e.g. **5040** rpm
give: **8800** rpm
